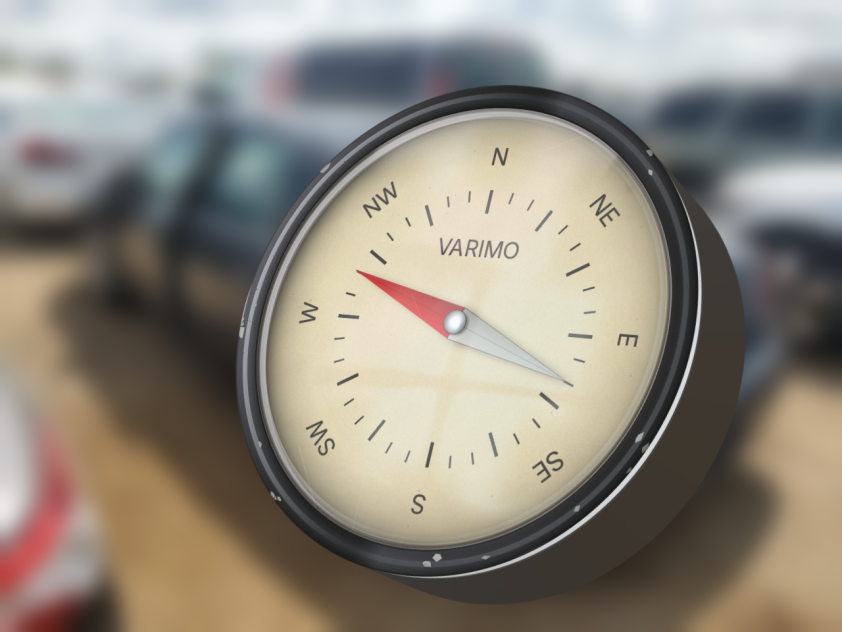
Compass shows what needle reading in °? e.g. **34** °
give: **290** °
